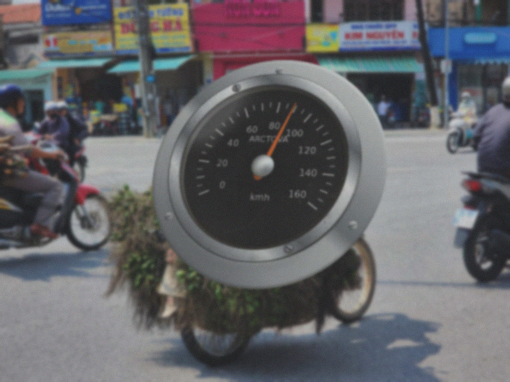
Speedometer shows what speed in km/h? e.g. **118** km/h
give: **90** km/h
